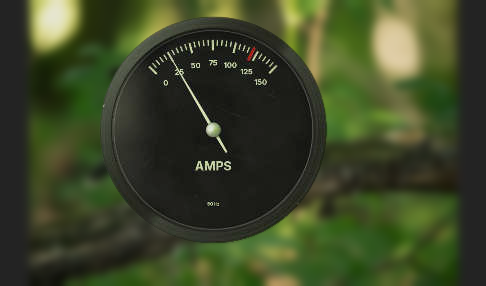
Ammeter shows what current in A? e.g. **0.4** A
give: **25** A
